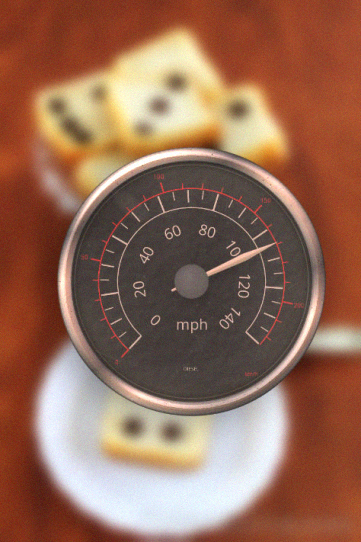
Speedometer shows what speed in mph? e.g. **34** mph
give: **105** mph
